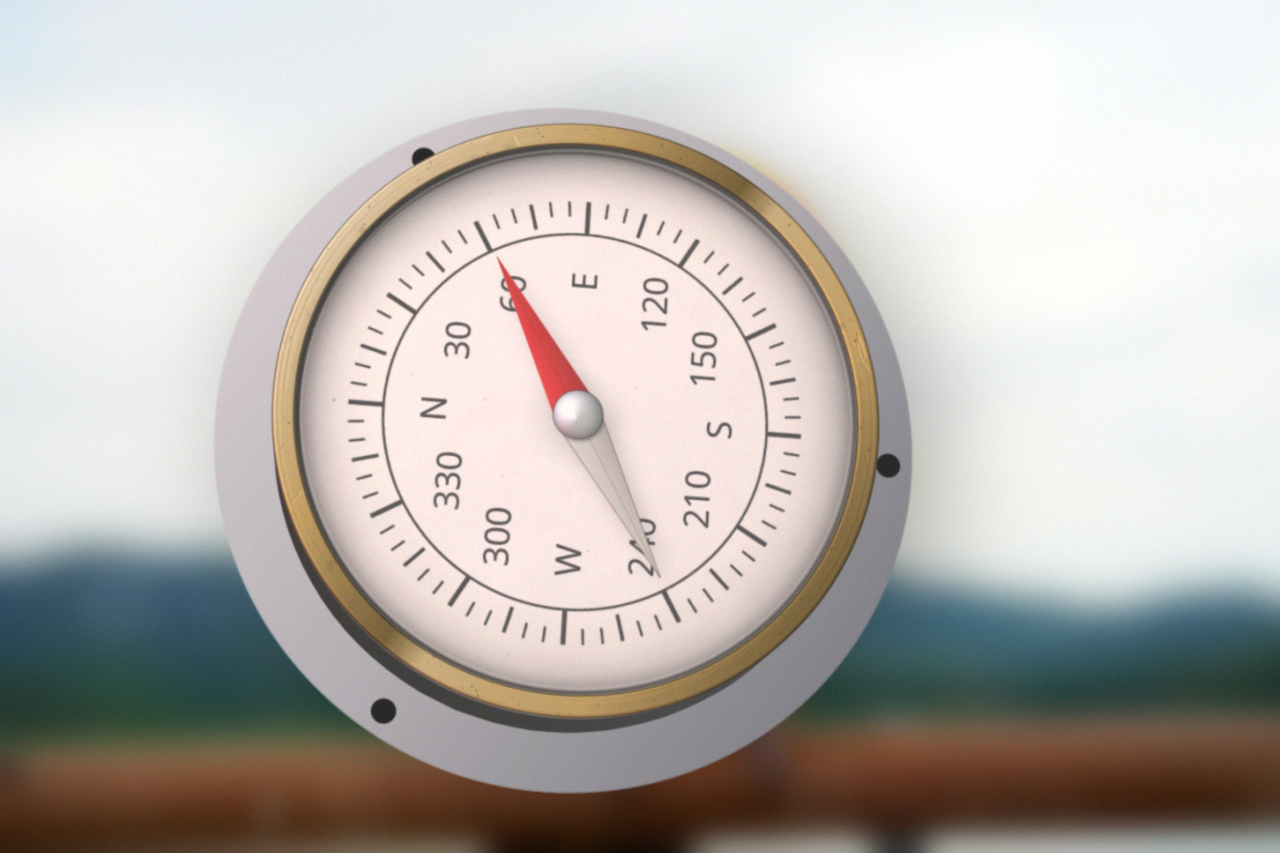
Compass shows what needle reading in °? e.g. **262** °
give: **60** °
